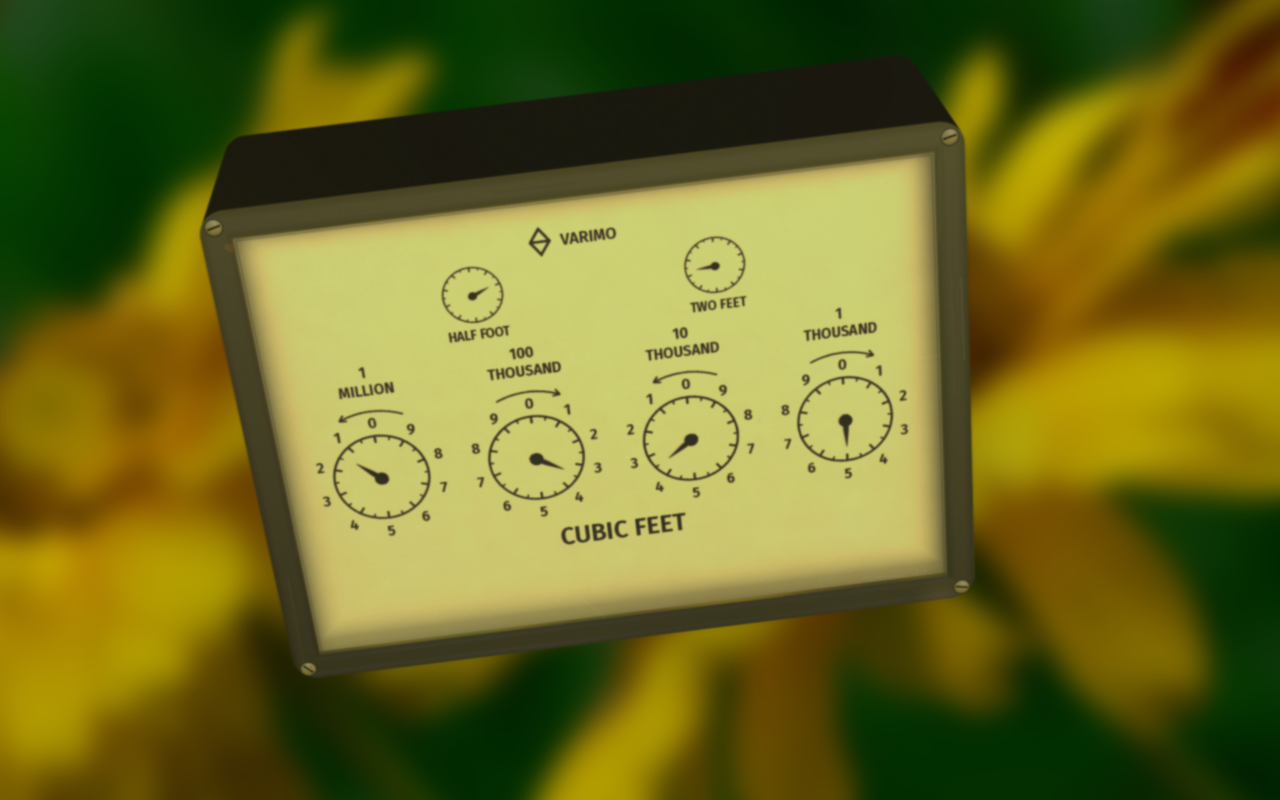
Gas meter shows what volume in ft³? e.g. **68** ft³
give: **133500** ft³
